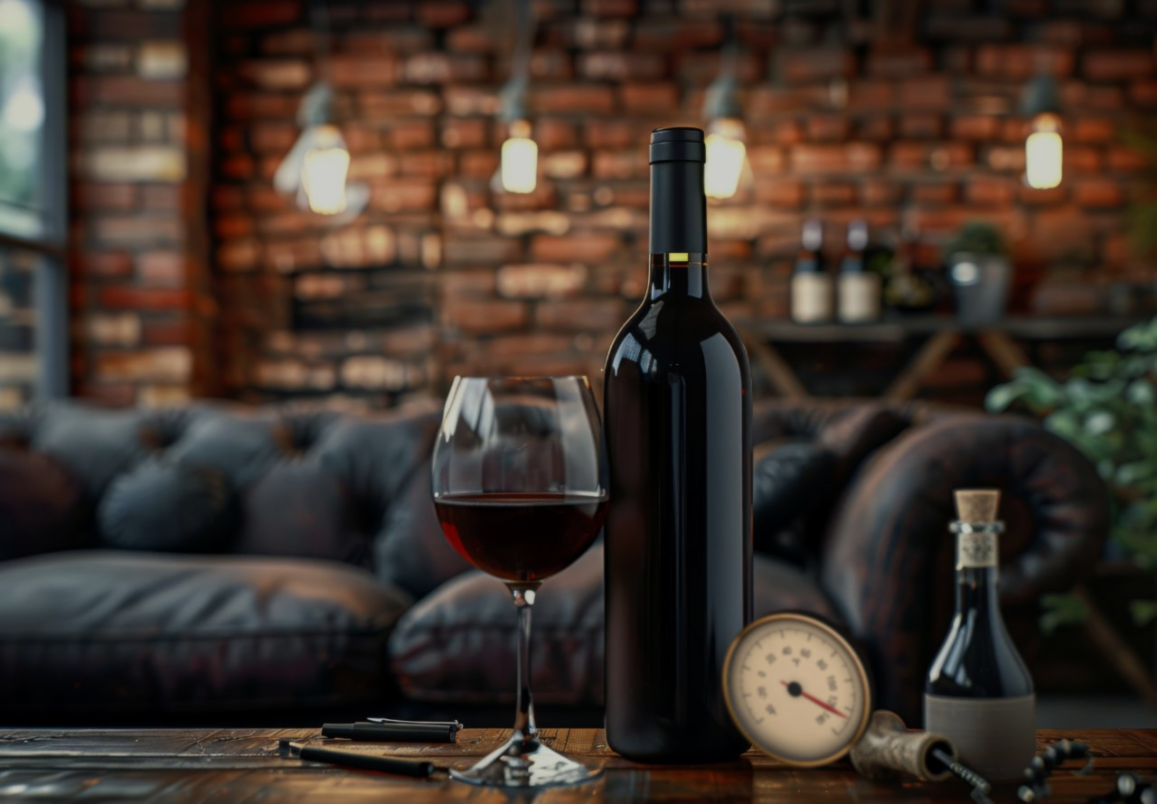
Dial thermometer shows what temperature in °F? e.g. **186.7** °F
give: **125** °F
